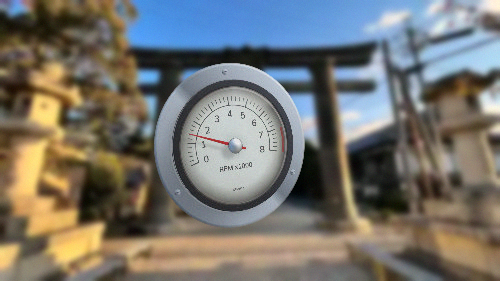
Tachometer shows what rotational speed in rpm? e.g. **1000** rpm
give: **1400** rpm
